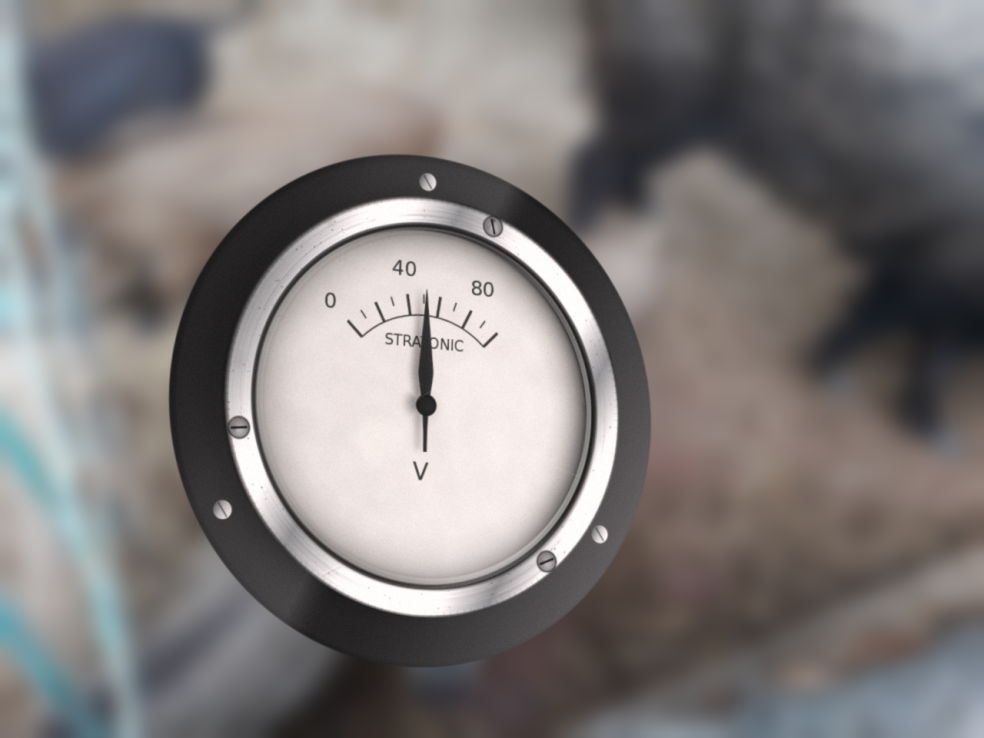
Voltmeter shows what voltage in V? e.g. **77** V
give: **50** V
